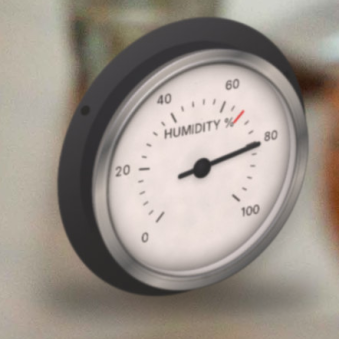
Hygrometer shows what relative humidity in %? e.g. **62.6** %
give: **80** %
